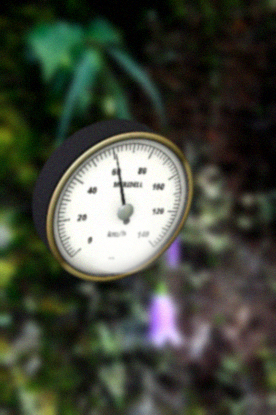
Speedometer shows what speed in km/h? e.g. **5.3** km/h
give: **60** km/h
